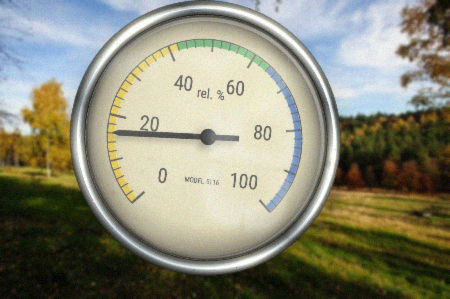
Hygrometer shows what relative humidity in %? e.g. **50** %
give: **16** %
